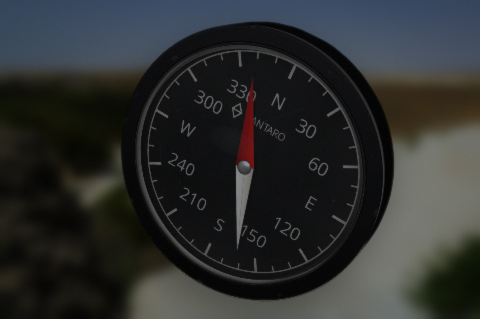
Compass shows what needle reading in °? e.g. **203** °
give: **340** °
